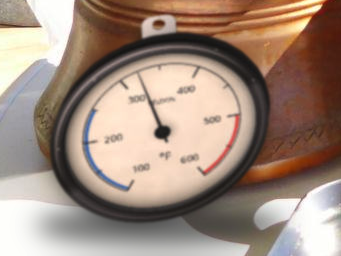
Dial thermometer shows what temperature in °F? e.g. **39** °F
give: **325** °F
